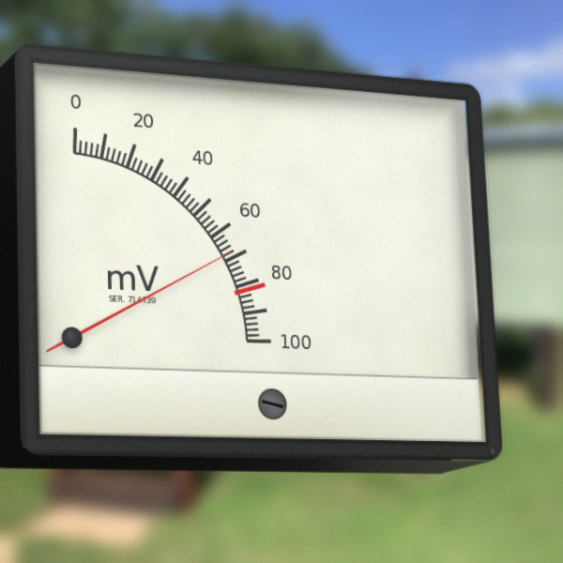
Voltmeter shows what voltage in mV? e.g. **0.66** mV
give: **68** mV
